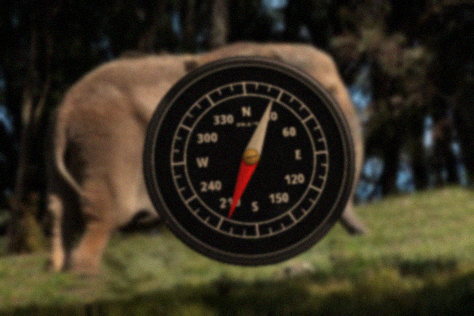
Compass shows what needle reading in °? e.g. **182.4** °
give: **205** °
